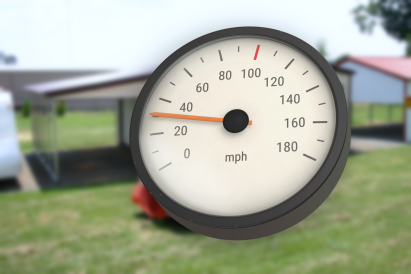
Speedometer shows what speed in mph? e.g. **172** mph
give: **30** mph
